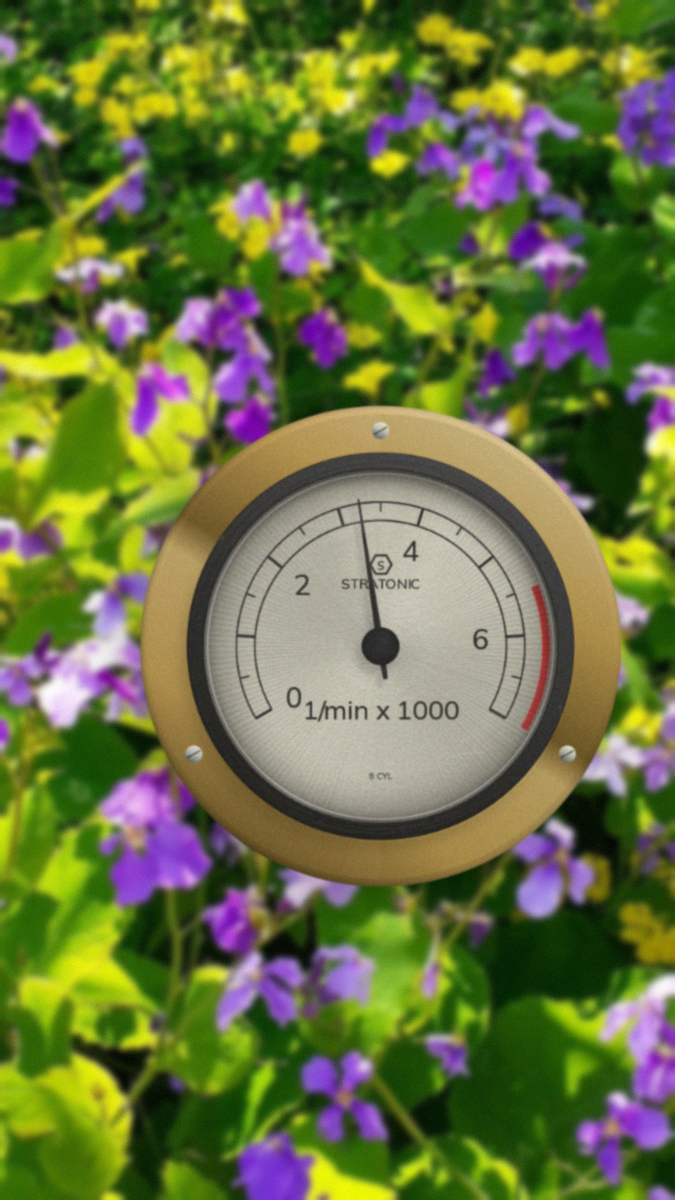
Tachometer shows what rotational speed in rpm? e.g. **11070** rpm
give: **3250** rpm
